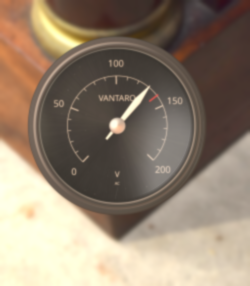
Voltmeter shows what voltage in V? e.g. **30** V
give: **130** V
